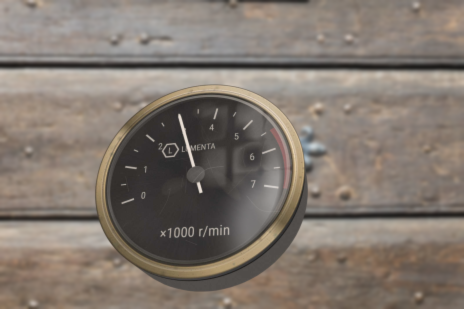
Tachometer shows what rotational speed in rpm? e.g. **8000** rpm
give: **3000** rpm
